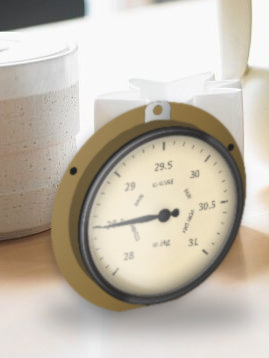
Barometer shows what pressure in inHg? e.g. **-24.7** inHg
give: **28.5** inHg
